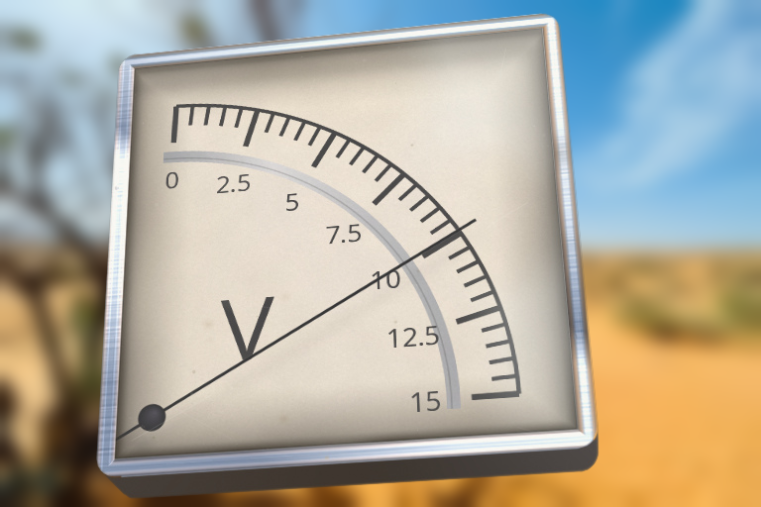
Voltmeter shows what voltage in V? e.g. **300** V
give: **10** V
